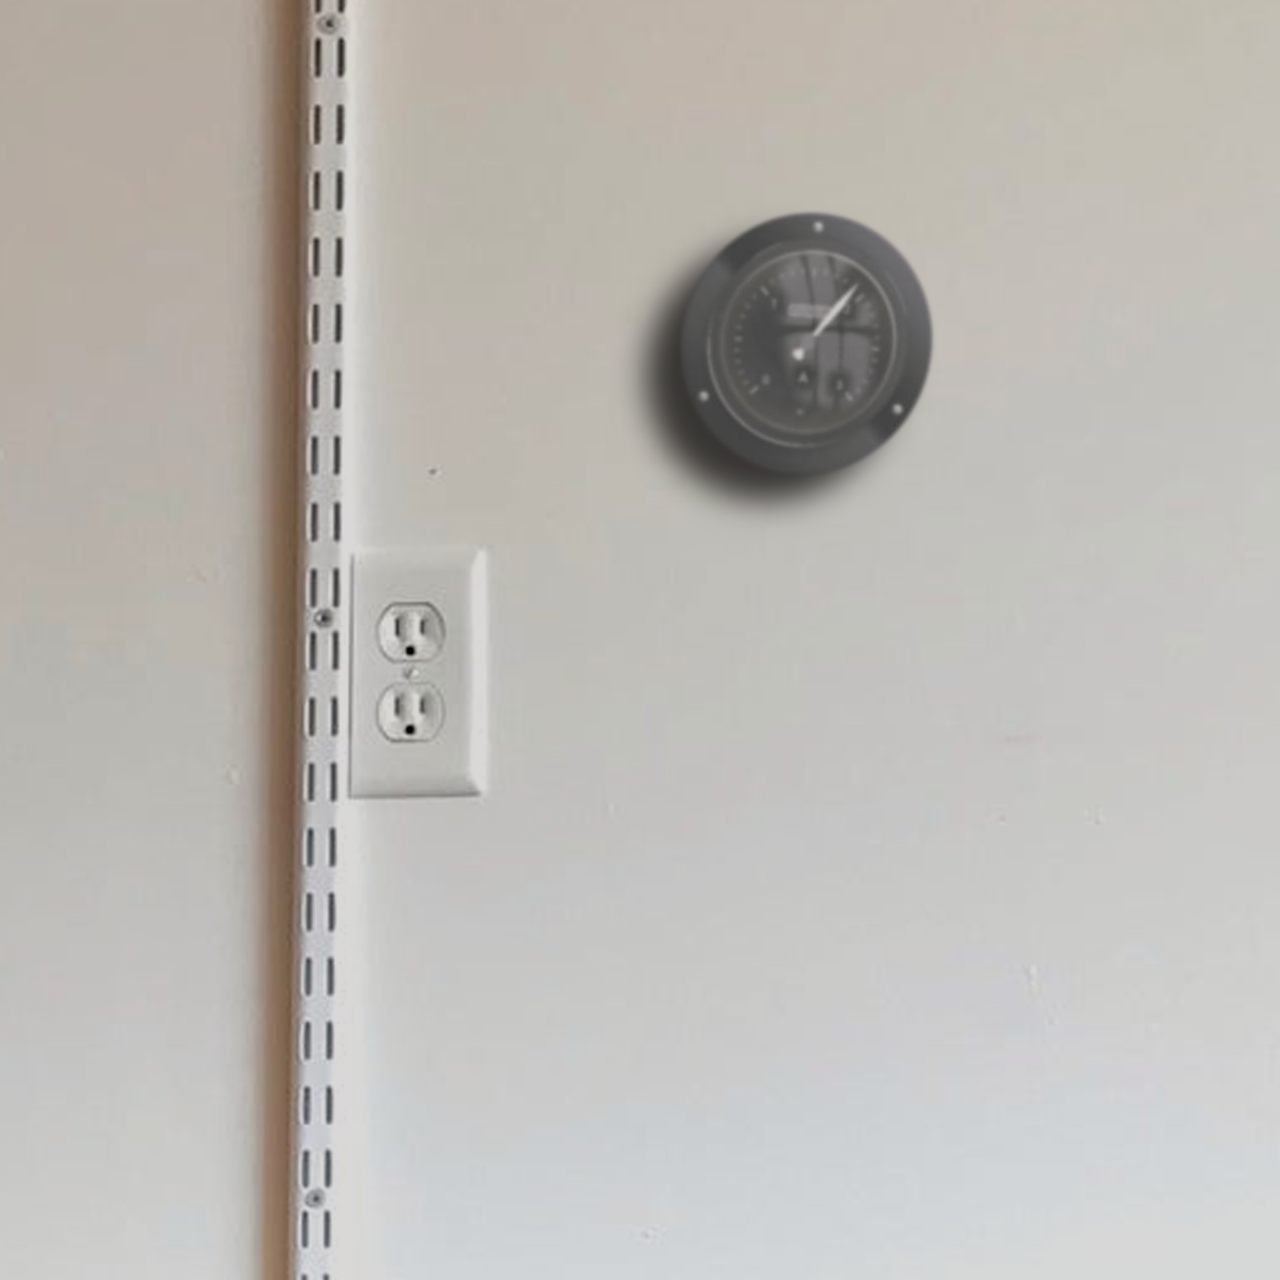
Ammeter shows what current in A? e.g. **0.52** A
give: **1.9** A
